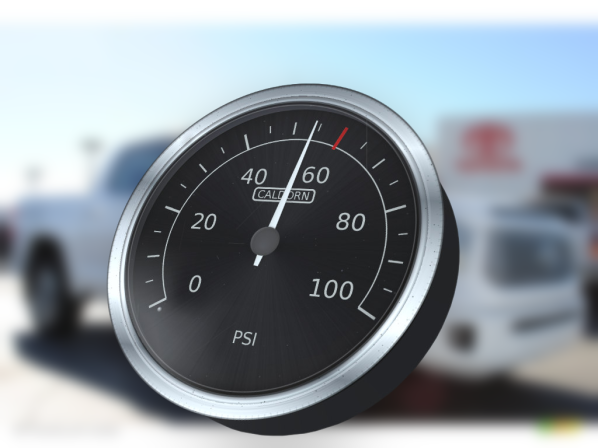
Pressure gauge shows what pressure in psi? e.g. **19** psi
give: **55** psi
